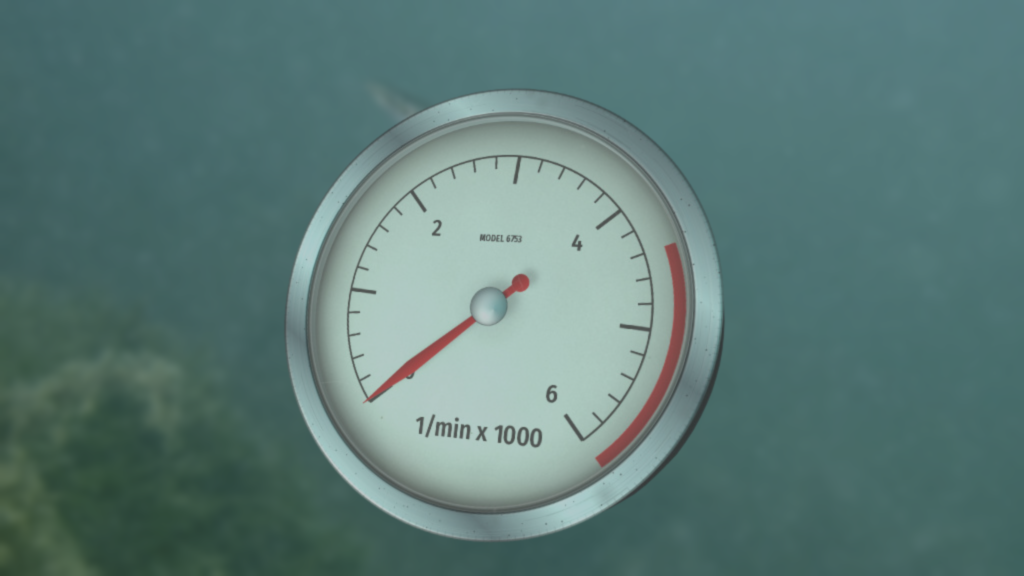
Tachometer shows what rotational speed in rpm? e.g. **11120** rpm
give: **0** rpm
